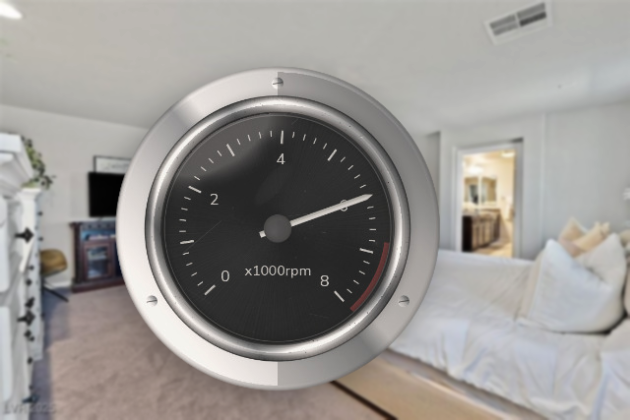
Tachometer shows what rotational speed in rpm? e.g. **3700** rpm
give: **6000** rpm
